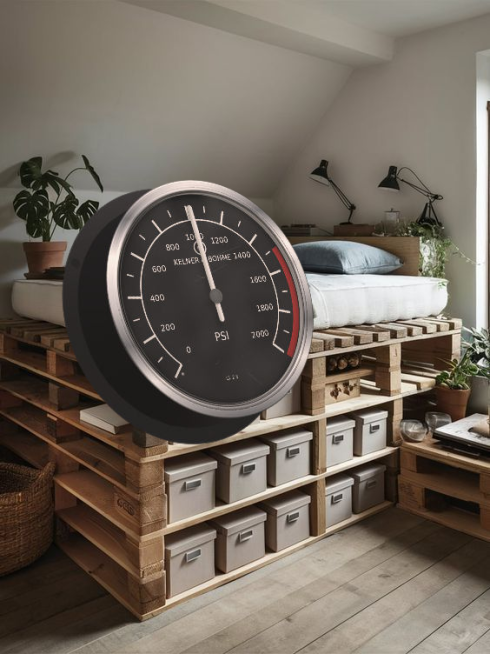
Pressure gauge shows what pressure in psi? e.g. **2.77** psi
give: **1000** psi
